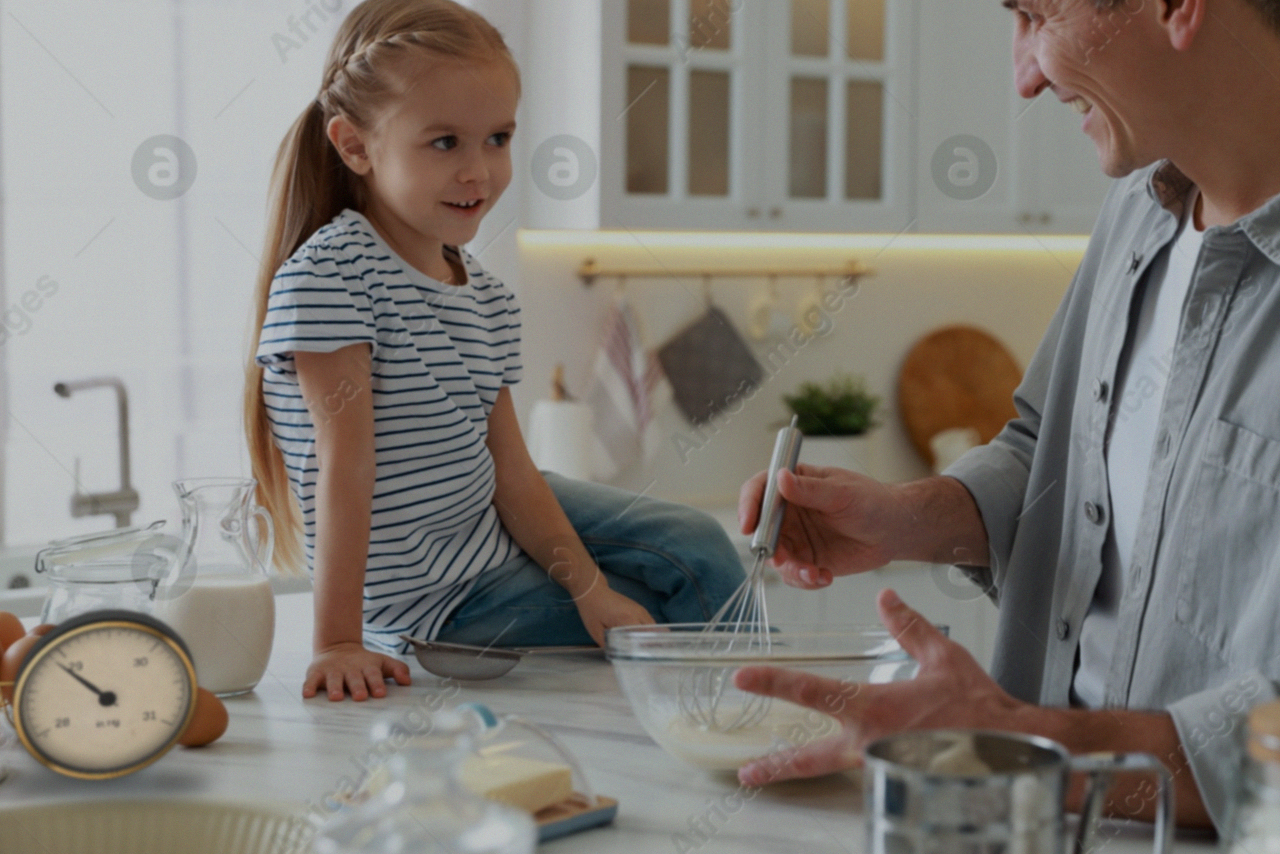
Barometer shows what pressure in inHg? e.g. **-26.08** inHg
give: **28.9** inHg
